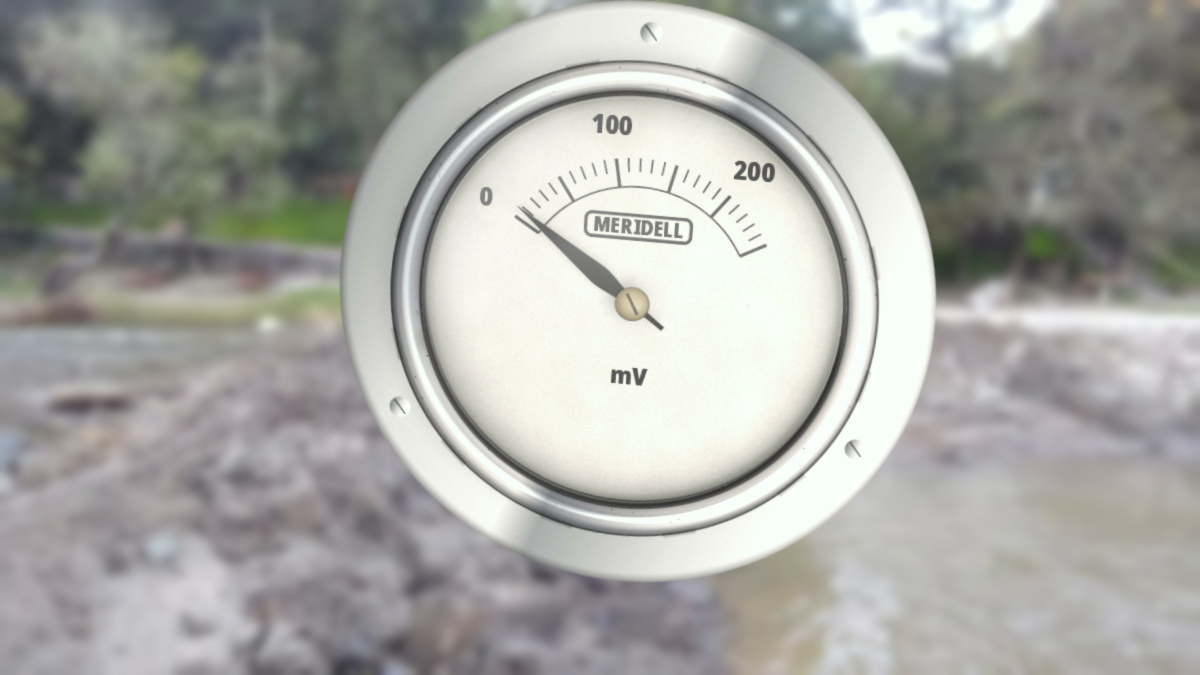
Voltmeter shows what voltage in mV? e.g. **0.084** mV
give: **10** mV
